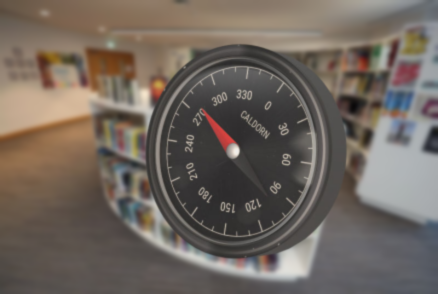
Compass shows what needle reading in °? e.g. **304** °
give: **280** °
